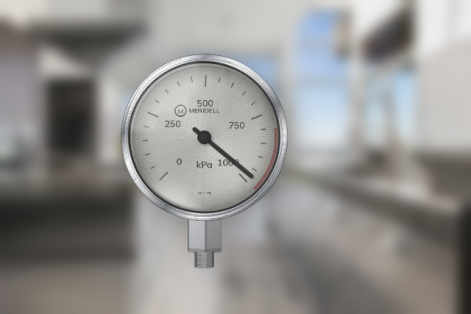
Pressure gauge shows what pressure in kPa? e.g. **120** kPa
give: **975** kPa
